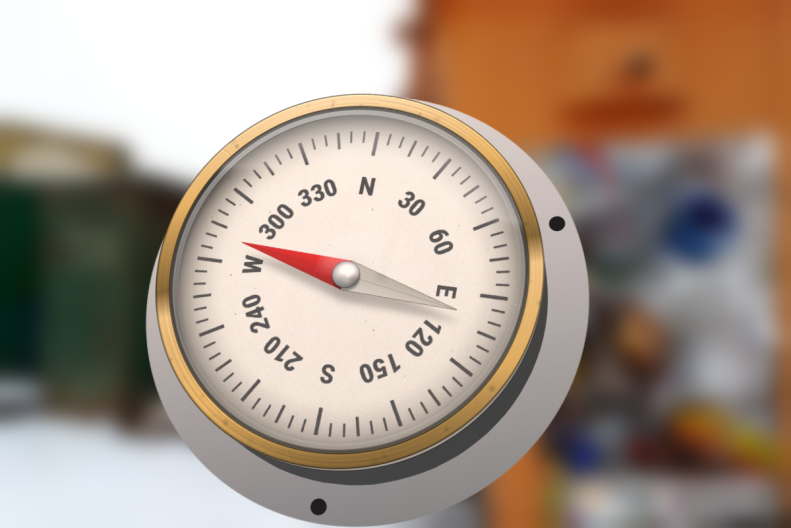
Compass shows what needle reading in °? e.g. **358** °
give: **280** °
